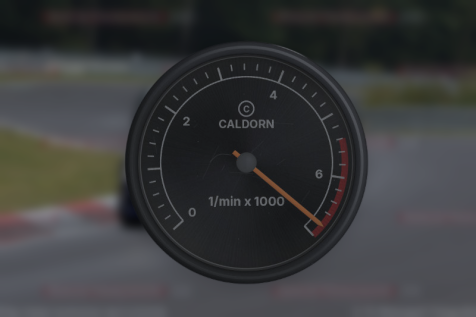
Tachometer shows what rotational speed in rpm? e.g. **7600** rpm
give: **6800** rpm
